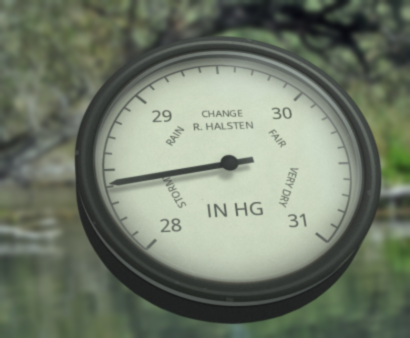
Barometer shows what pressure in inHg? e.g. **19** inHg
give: **28.4** inHg
